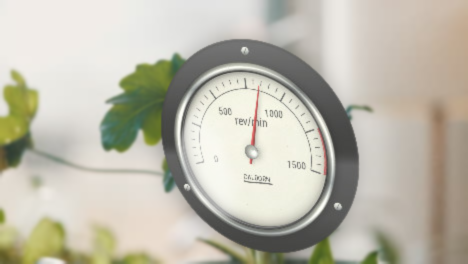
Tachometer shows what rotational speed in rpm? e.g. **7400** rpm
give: **850** rpm
